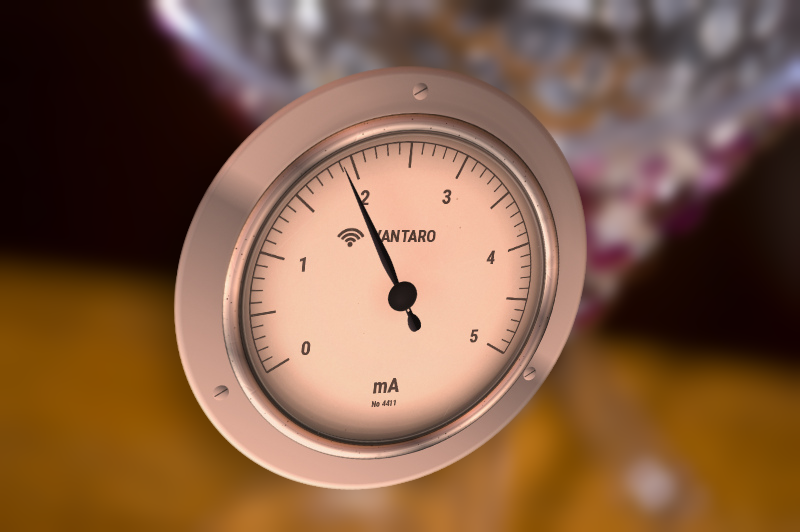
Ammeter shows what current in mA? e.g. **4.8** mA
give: **1.9** mA
